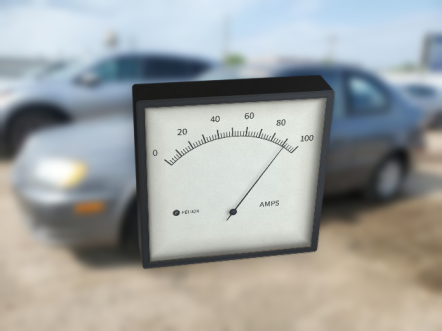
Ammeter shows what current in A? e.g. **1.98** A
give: **90** A
